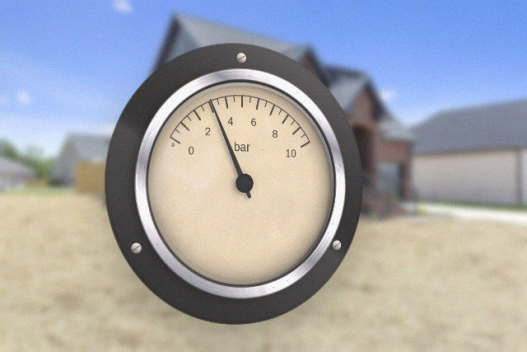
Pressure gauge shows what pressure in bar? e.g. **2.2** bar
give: **3** bar
